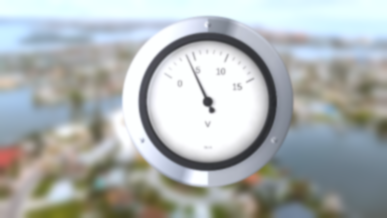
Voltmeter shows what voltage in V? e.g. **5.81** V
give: **4** V
